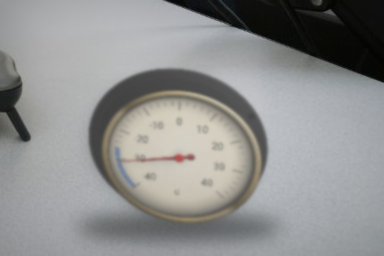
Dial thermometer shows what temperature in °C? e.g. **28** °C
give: **-30** °C
